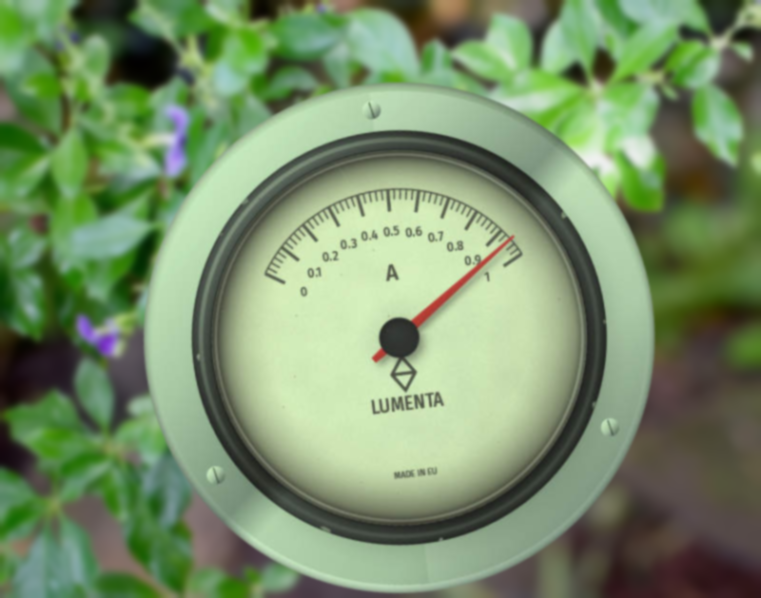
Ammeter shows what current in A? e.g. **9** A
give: **0.94** A
